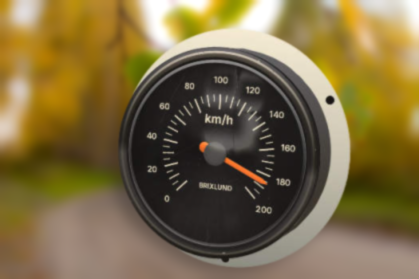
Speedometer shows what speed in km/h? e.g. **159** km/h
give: **185** km/h
